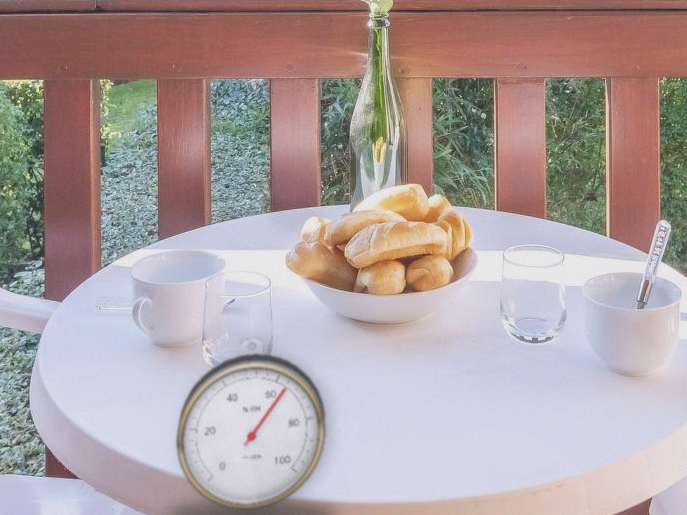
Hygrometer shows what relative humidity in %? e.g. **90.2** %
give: **64** %
